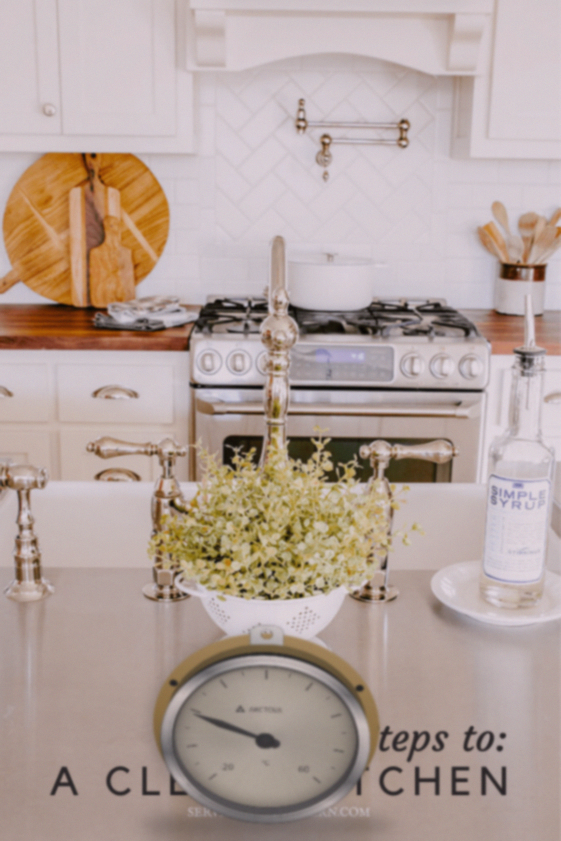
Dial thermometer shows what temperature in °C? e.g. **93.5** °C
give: **0** °C
